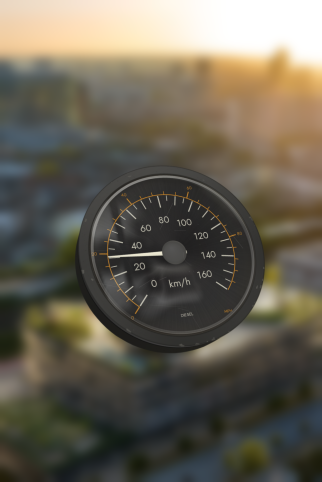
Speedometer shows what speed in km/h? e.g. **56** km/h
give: **30** km/h
